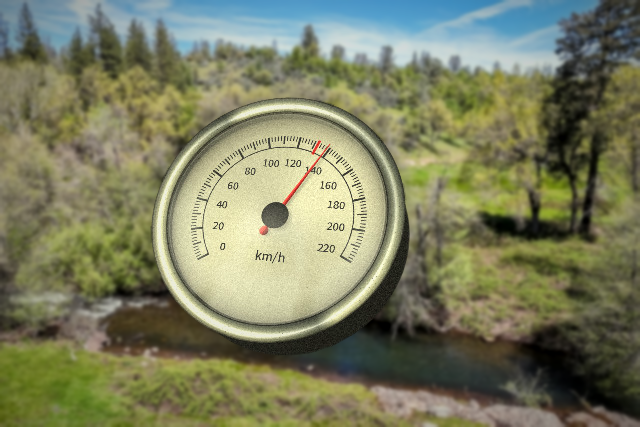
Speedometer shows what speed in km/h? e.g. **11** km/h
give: **140** km/h
